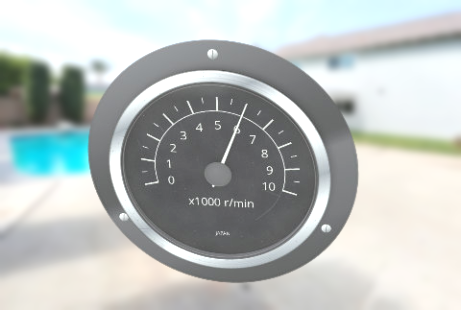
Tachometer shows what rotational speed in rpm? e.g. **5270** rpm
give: **6000** rpm
